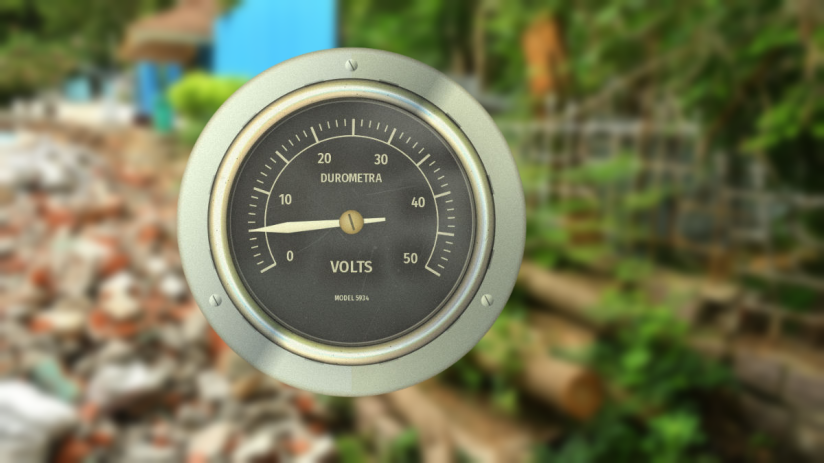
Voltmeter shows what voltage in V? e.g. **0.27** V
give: **5** V
